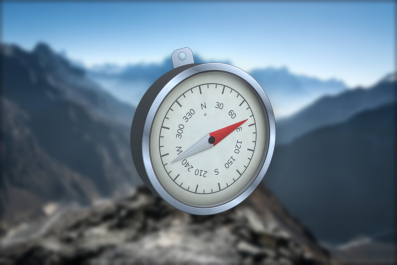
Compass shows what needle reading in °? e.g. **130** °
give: **80** °
